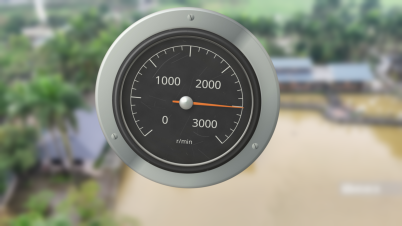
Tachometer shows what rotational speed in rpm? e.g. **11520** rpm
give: **2500** rpm
